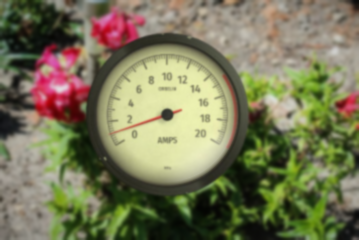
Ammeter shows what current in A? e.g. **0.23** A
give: **1** A
